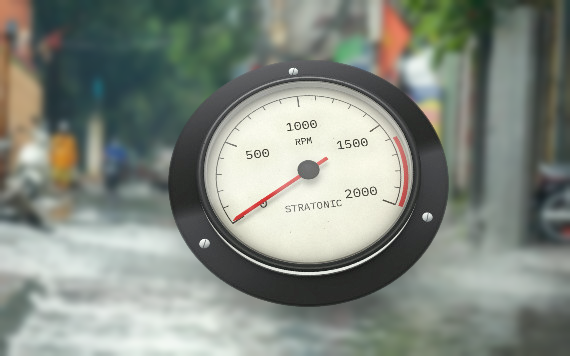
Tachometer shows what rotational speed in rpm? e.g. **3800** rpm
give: **0** rpm
